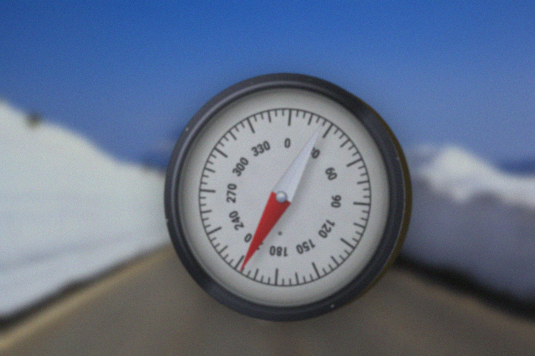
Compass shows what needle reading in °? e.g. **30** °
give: **205** °
